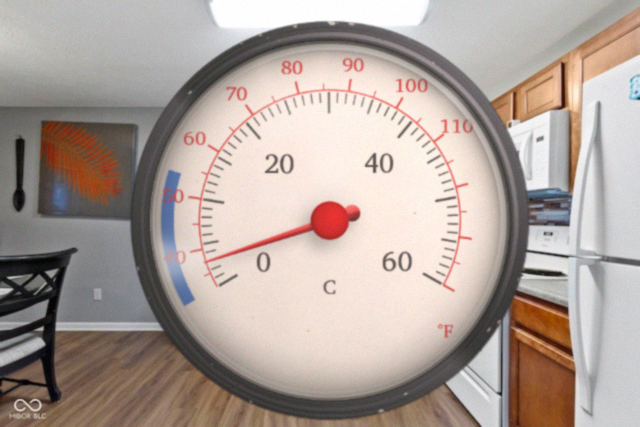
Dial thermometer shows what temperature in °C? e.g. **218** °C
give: **3** °C
